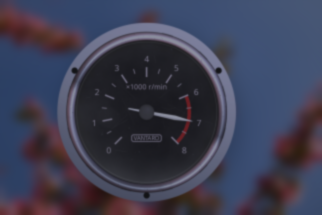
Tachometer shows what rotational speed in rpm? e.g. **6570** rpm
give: **7000** rpm
